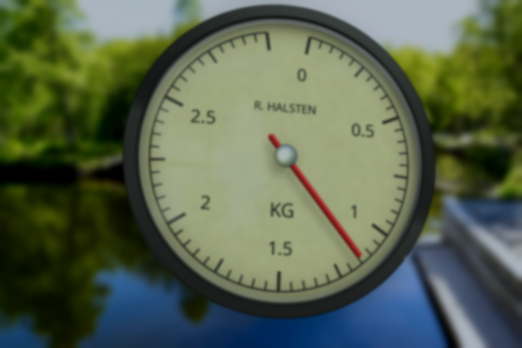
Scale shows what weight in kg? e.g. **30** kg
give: **1.15** kg
